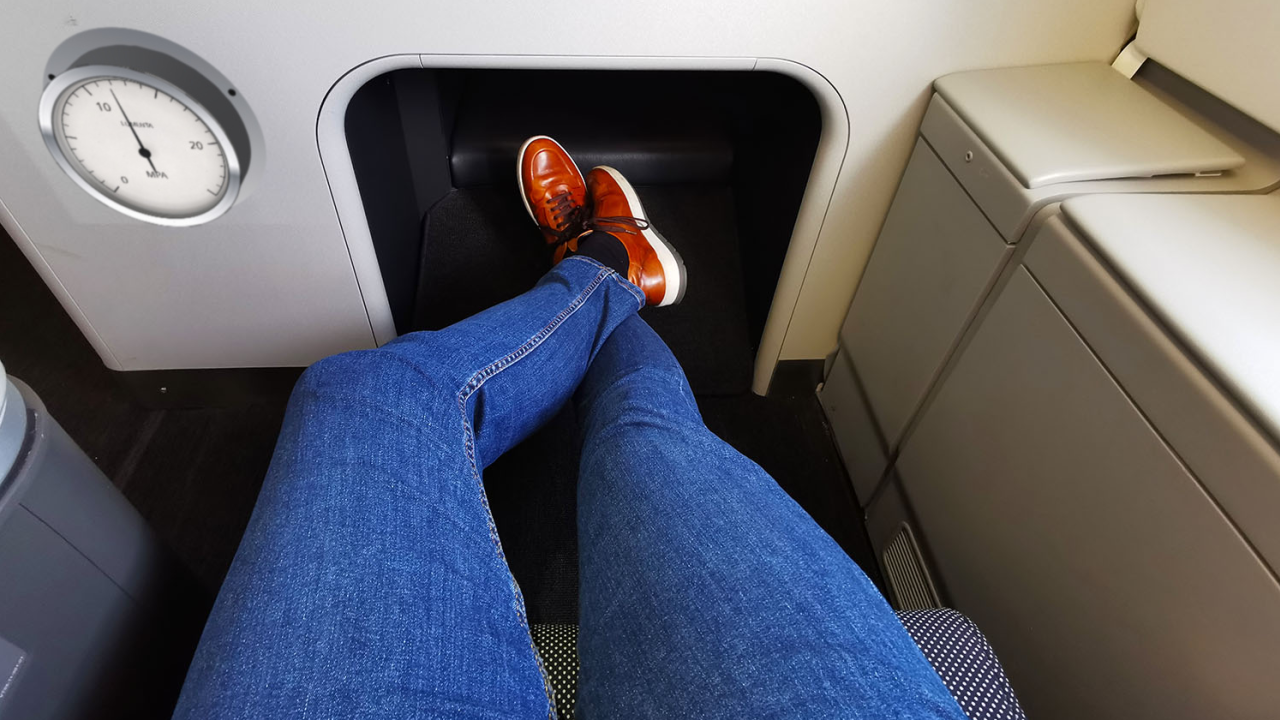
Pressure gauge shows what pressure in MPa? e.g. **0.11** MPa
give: **12** MPa
